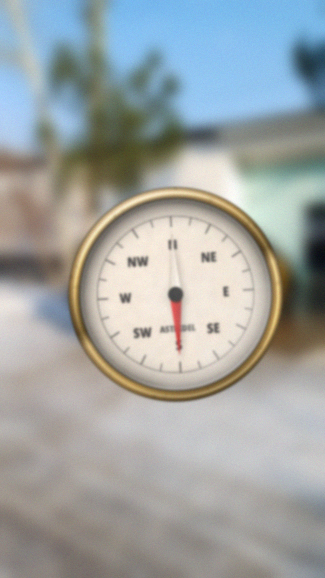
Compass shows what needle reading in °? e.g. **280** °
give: **180** °
